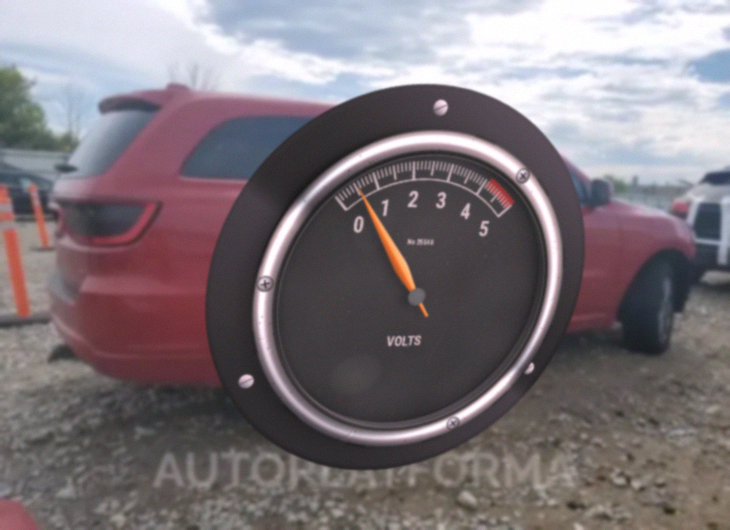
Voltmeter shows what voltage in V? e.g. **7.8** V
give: **0.5** V
